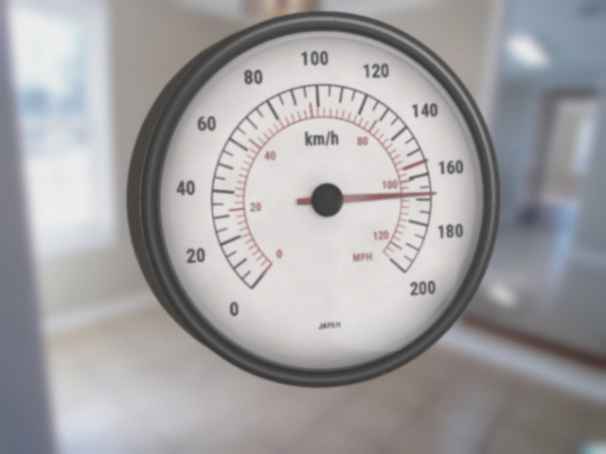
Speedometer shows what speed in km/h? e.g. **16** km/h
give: **167.5** km/h
